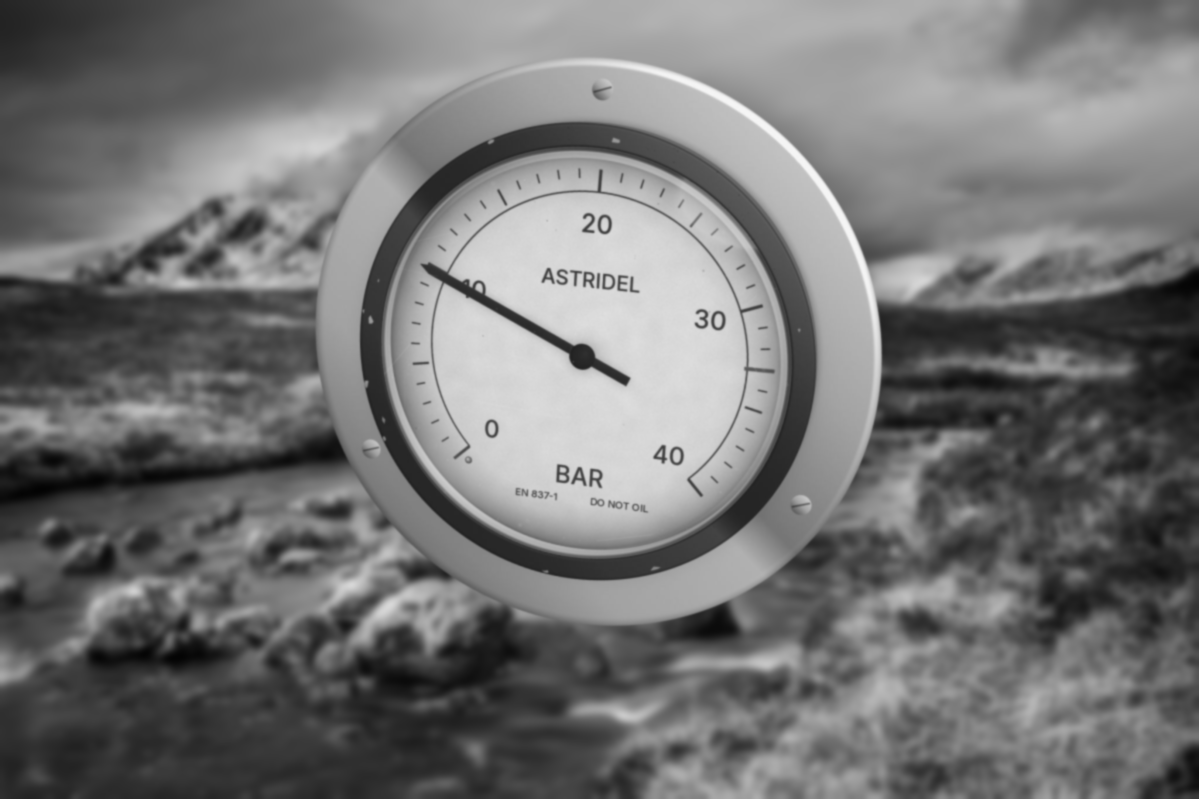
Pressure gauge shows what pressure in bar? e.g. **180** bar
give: **10** bar
